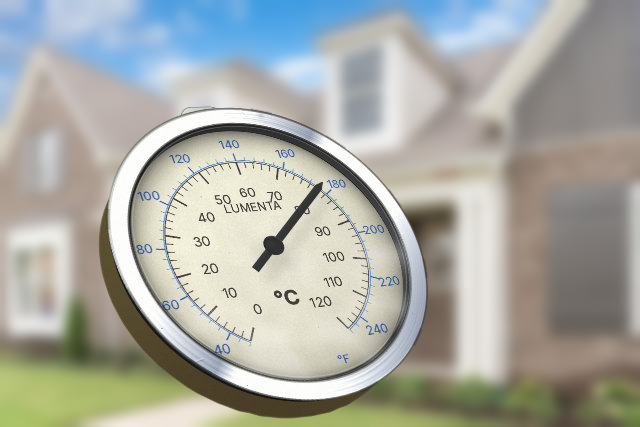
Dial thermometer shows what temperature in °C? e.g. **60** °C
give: **80** °C
